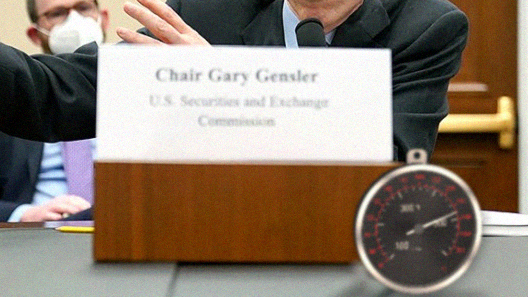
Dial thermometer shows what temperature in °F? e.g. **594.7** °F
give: **480** °F
